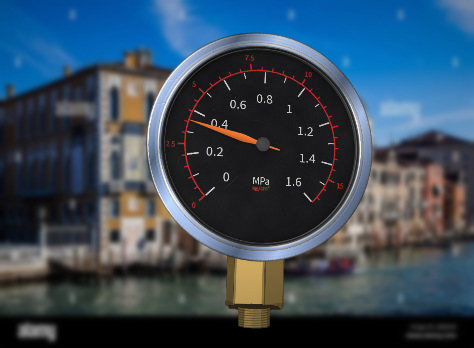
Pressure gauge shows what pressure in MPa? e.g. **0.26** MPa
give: **0.35** MPa
